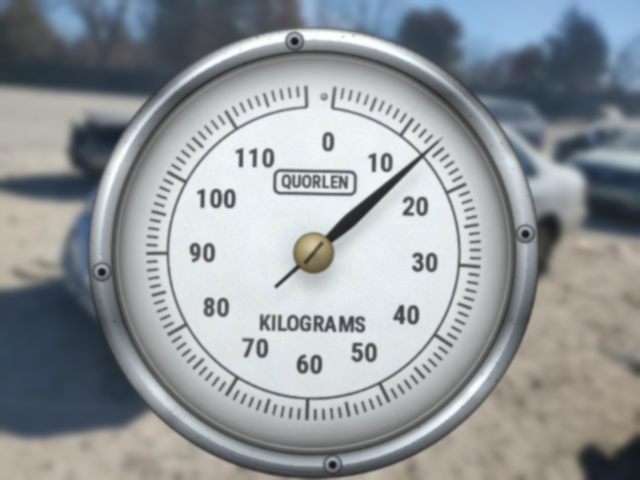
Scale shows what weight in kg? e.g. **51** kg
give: **14** kg
